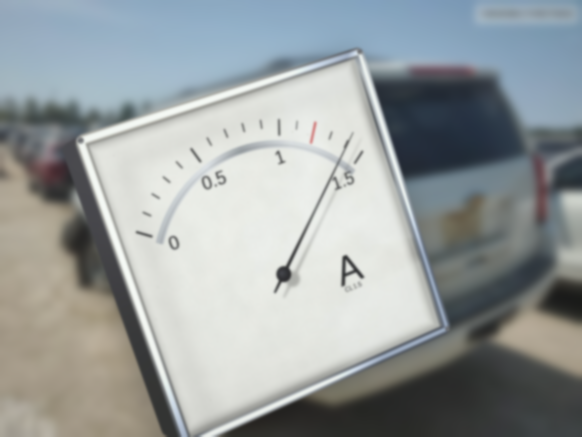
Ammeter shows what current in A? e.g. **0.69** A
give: **1.4** A
